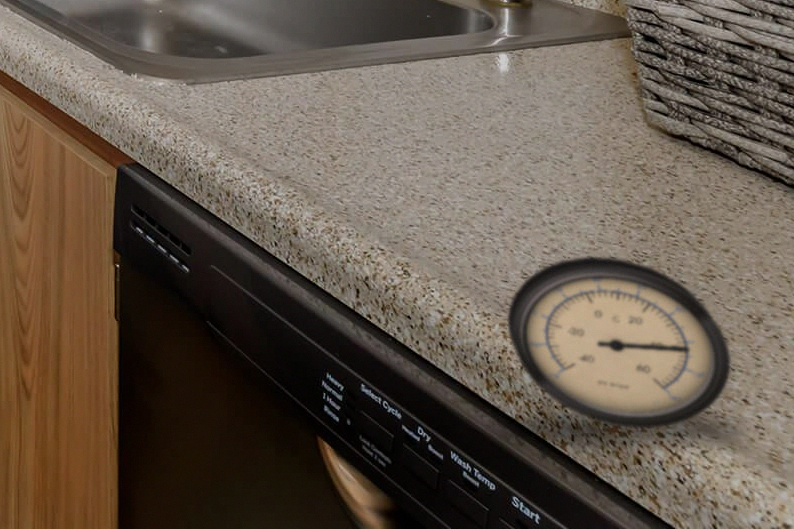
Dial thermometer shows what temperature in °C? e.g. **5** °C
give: **40** °C
